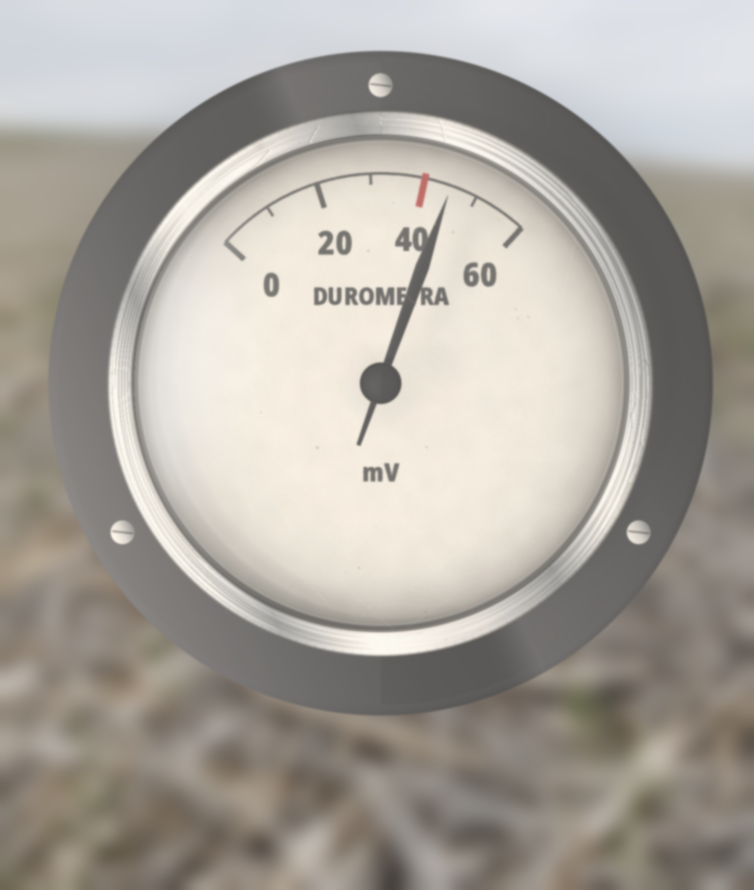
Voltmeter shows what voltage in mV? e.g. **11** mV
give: **45** mV
